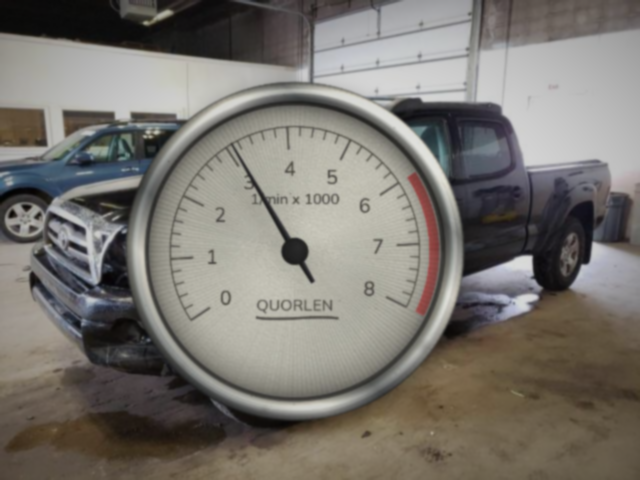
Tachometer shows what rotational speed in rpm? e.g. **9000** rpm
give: **3100** rpm
